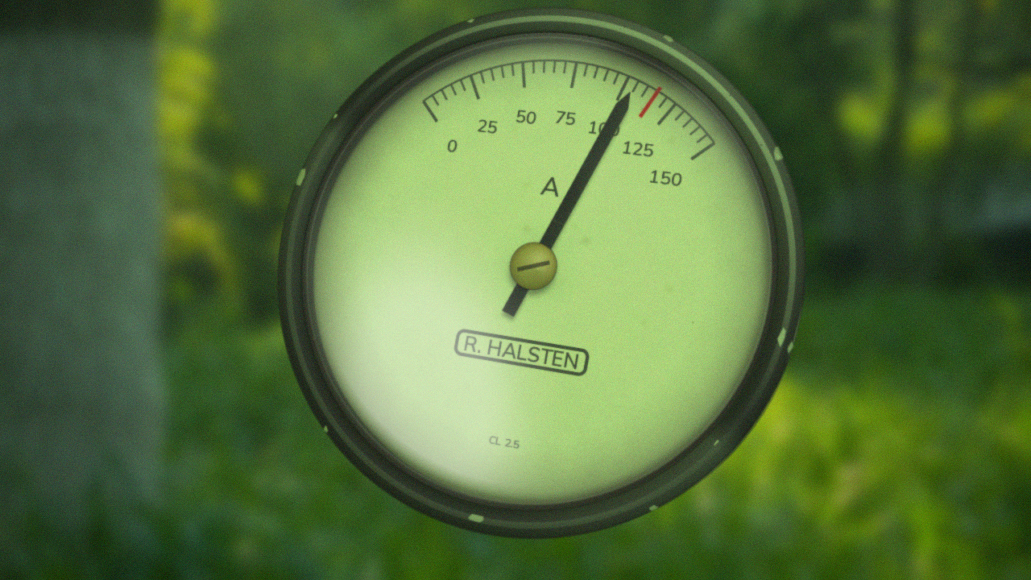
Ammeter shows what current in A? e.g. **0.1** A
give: **105** A
